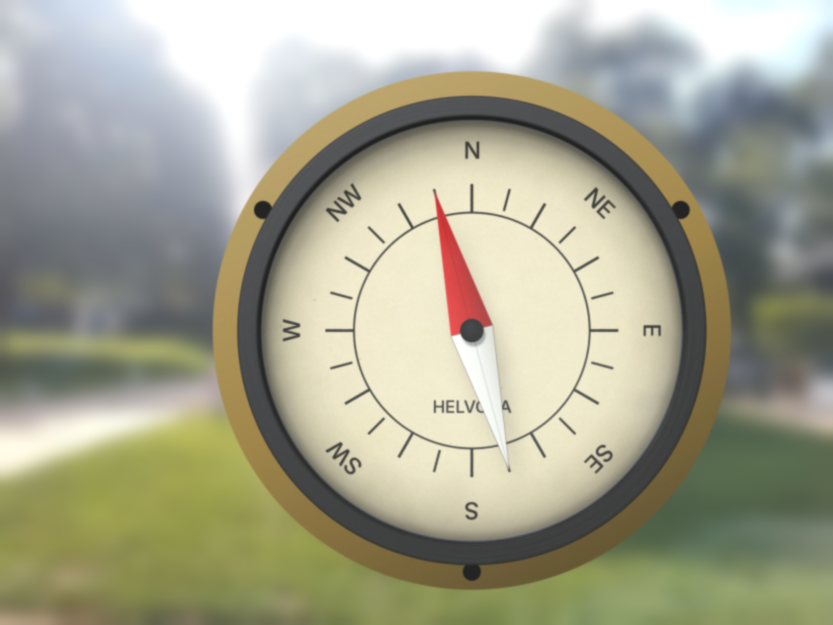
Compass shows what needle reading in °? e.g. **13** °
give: **345** °
